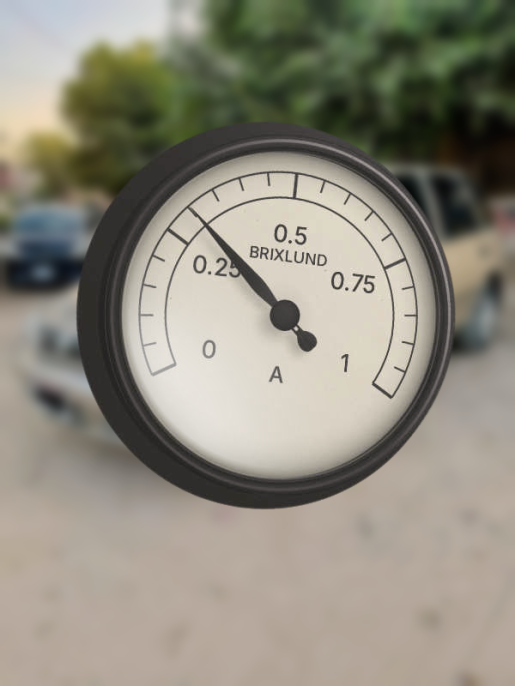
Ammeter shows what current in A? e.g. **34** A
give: **0.3** A
